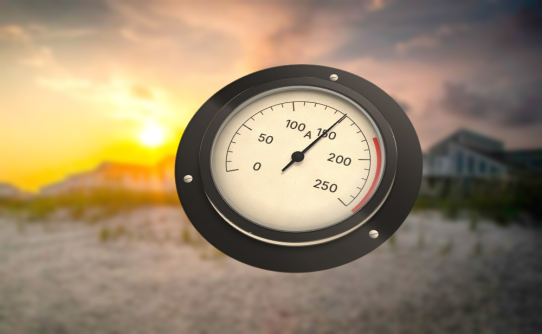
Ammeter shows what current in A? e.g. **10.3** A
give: **150** A
